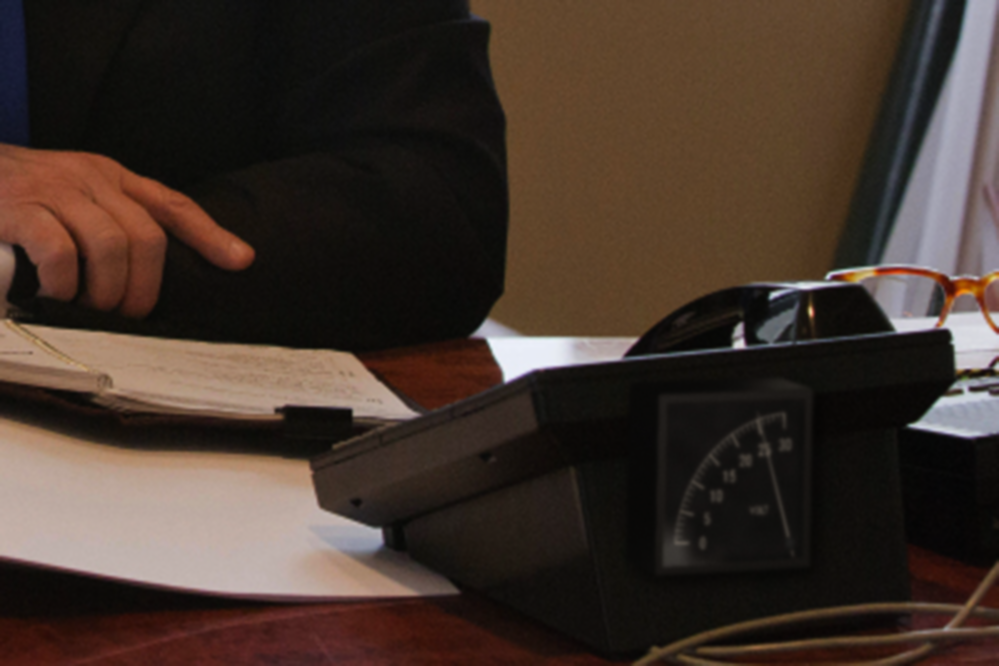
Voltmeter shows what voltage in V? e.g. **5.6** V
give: **25** V
